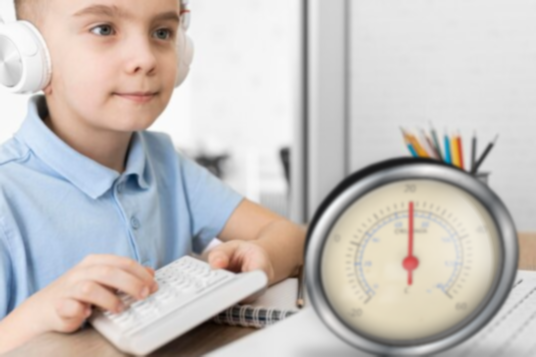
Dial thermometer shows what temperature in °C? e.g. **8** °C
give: **20** °C
